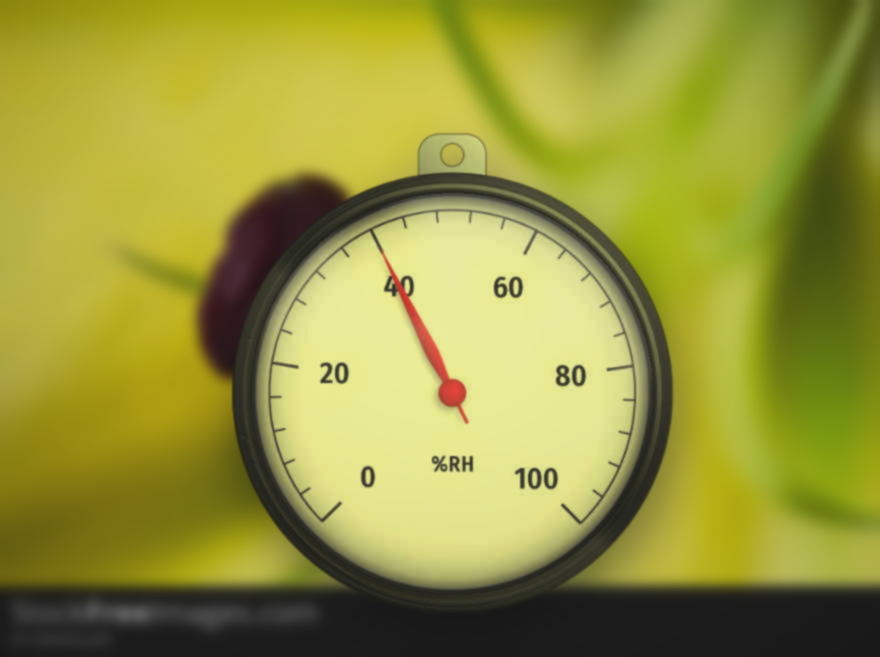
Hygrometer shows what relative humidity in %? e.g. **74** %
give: **40** %
